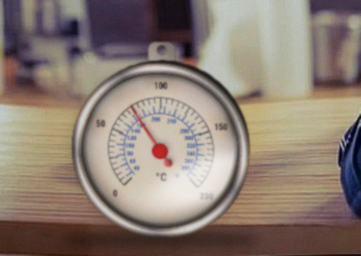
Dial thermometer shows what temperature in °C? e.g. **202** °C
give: **75** °C
